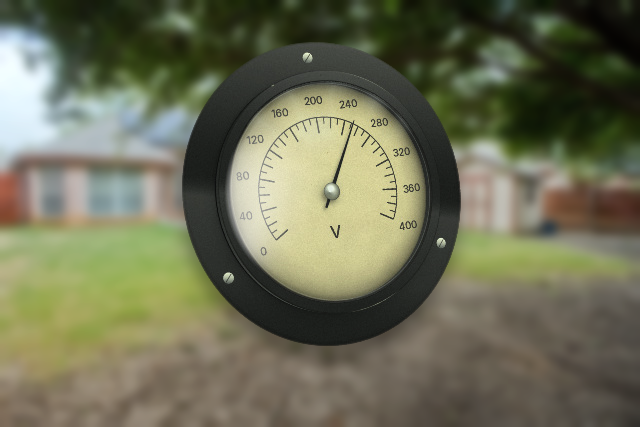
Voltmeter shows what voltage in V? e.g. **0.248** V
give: **250** V
